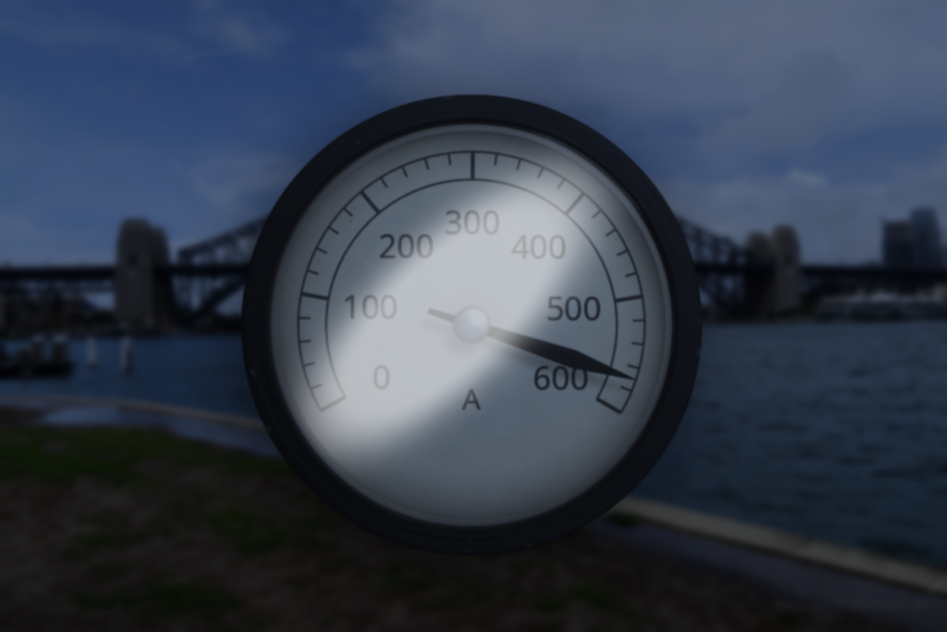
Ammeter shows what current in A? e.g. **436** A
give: **570** A
